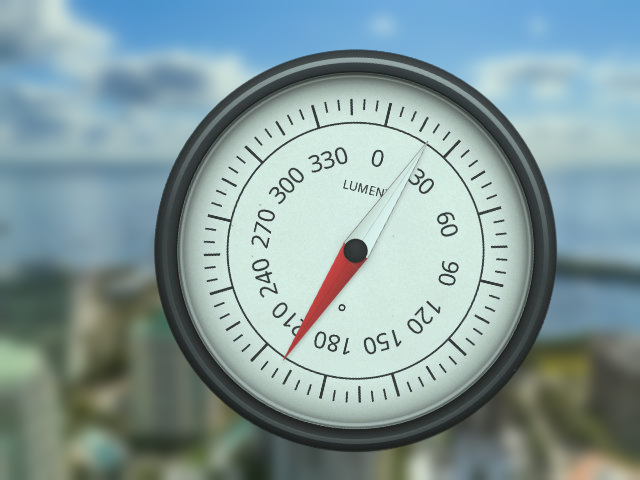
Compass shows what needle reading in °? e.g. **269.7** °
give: **200** °
